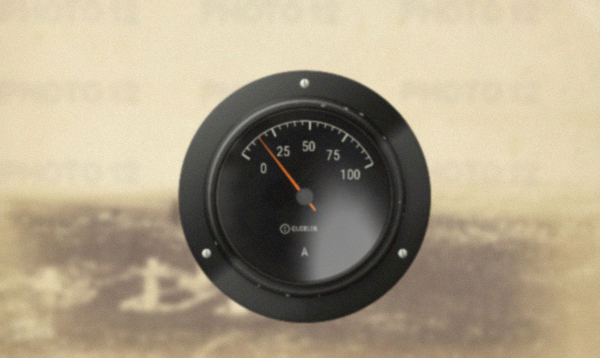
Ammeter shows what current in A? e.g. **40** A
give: **15** A
